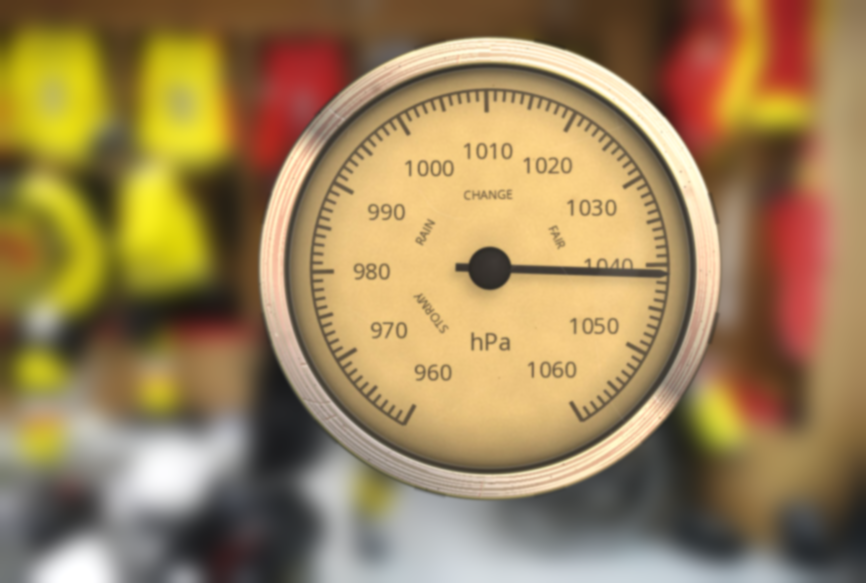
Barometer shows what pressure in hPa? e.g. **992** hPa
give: **1041** hPa
